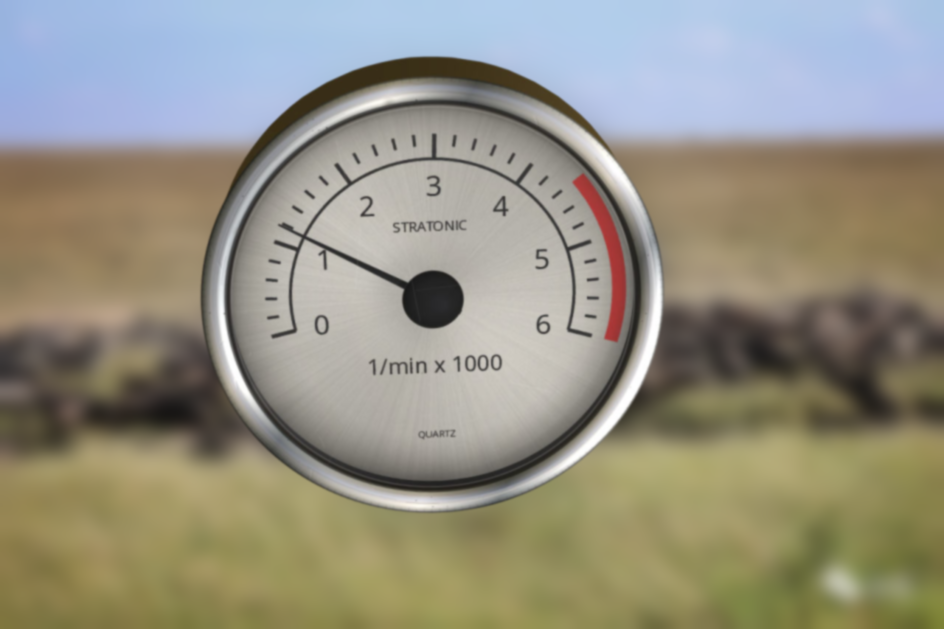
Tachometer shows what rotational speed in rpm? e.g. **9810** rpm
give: **1200** rpm
